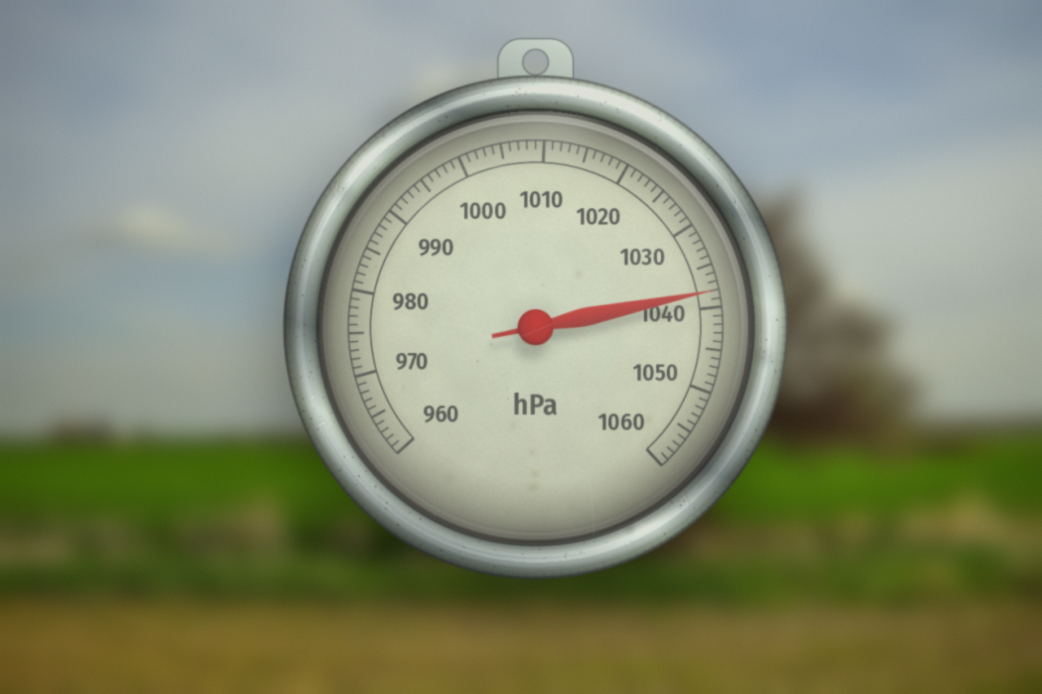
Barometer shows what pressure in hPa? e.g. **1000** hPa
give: **1038** hPa
